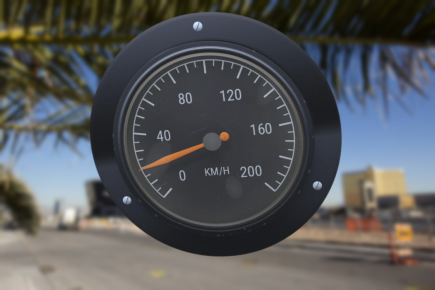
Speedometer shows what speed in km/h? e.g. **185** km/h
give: **20** km/h
